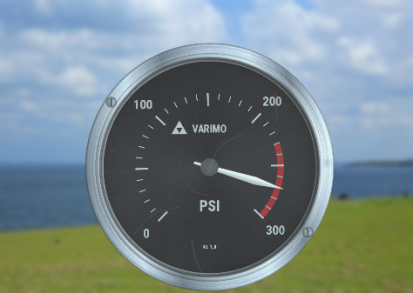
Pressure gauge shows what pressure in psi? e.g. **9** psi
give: **270** psi
